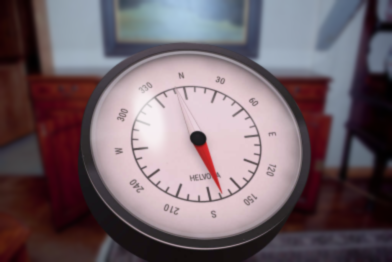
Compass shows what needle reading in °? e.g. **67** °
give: **170** °
